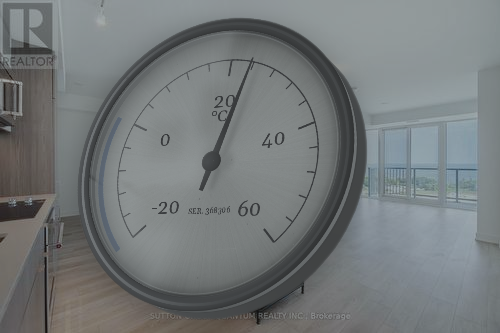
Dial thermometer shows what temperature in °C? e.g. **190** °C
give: **24** °C
